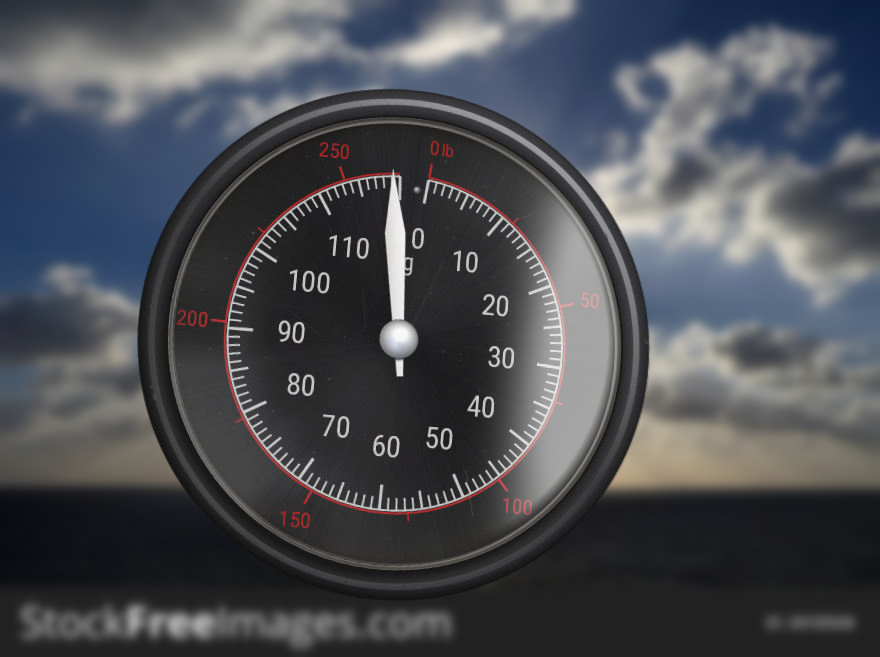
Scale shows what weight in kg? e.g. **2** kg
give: **119** kg
